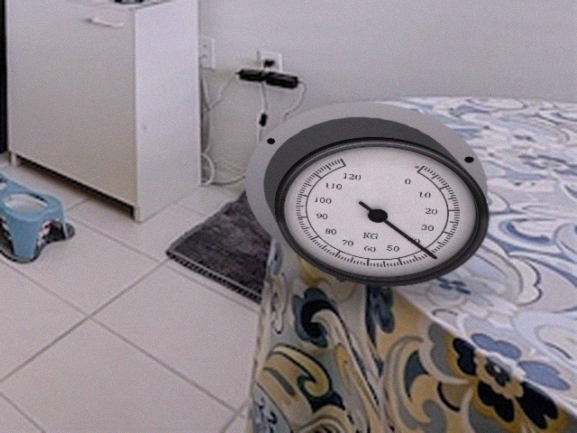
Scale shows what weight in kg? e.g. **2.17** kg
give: **40** kg
